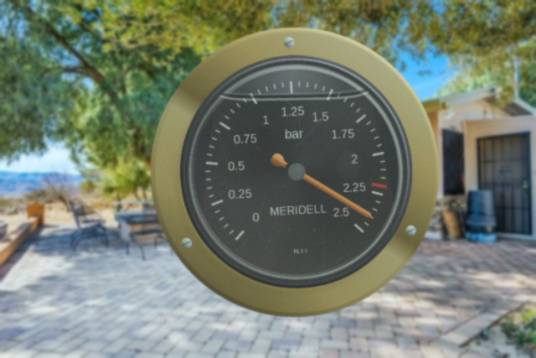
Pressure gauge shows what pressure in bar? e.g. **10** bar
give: **2.4** bar
